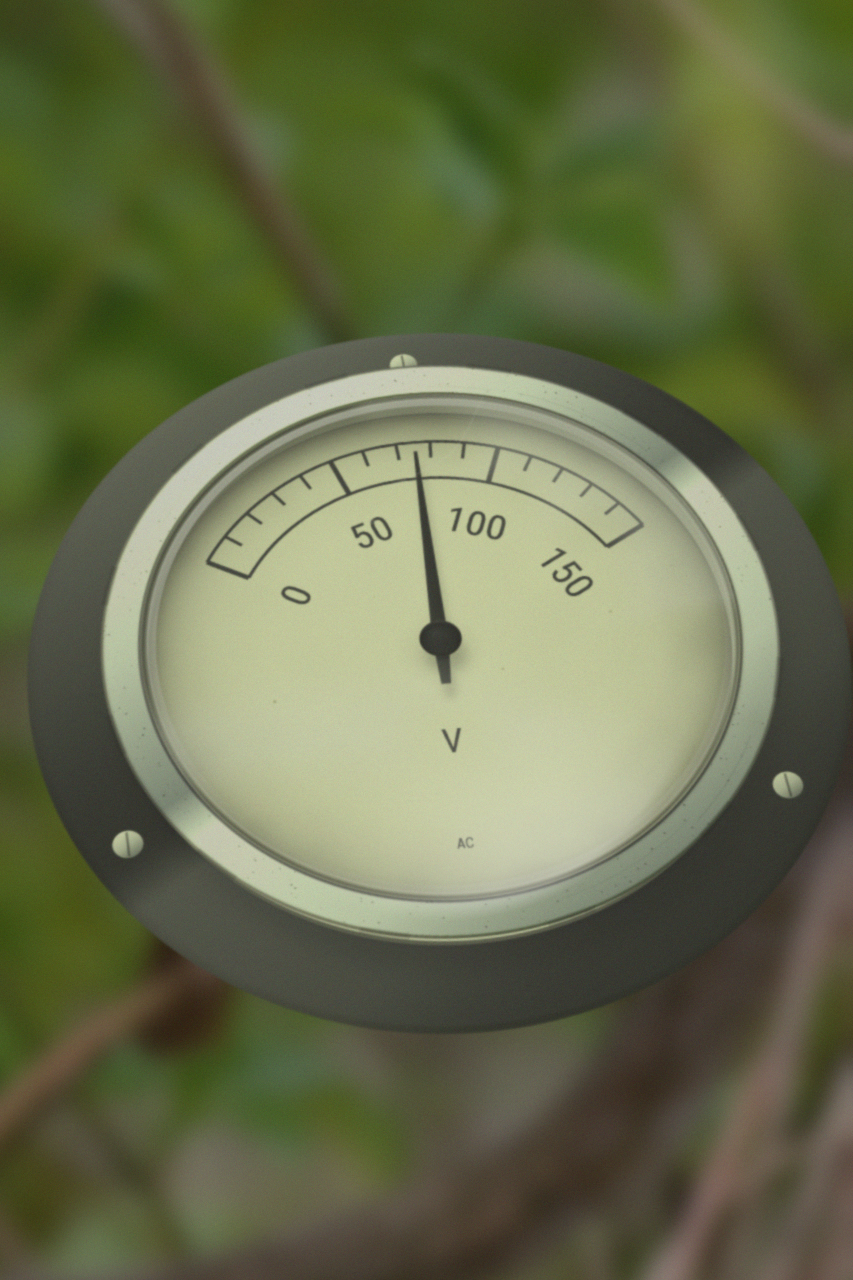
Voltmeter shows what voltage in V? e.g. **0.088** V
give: **75** V
